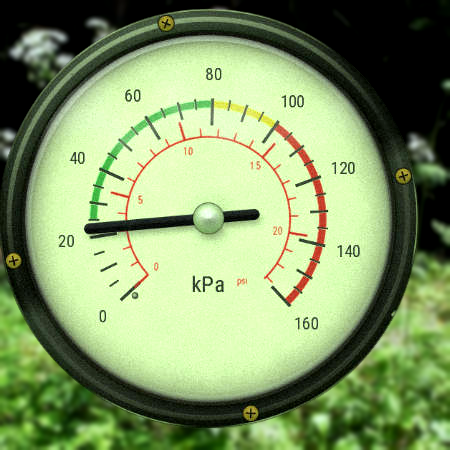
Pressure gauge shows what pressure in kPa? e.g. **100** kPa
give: **22.5** kPa
